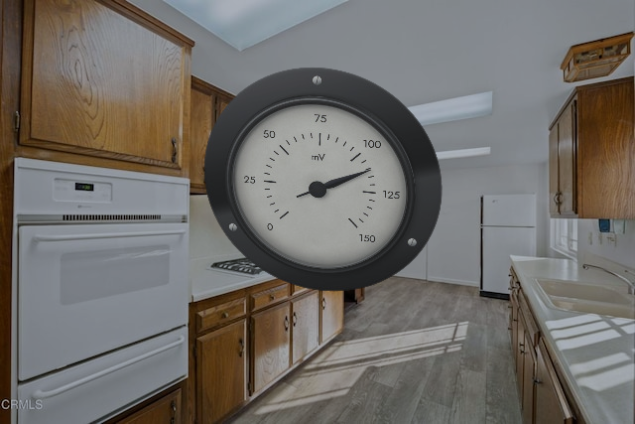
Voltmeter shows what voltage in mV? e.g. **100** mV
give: **110** mV
